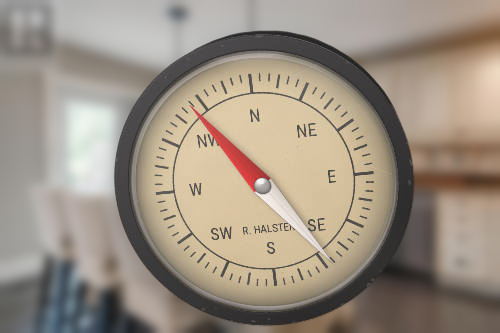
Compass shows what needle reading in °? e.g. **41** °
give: **325** °
